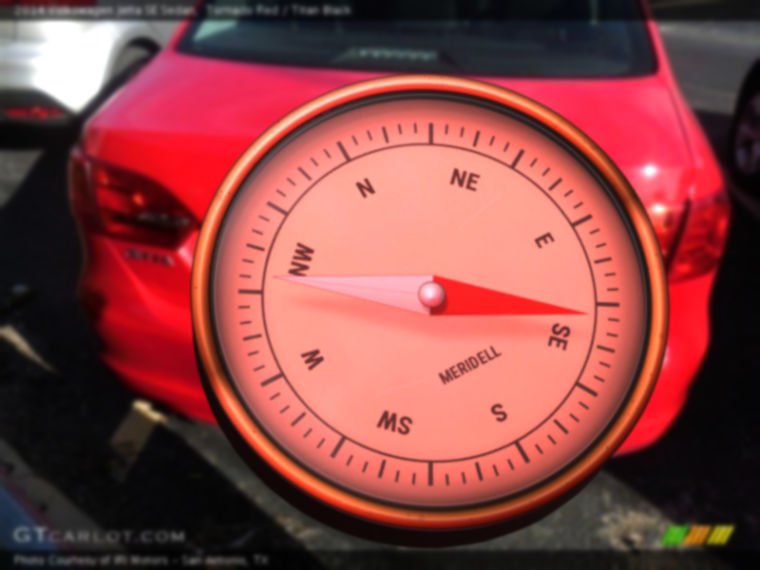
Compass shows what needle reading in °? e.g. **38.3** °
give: **125** °
